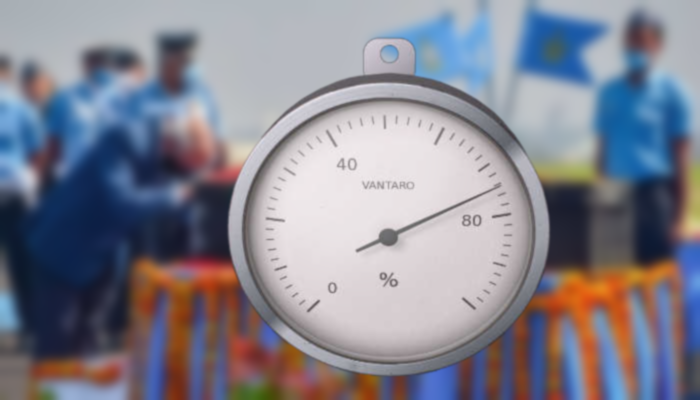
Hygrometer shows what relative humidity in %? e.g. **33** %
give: **74** %
